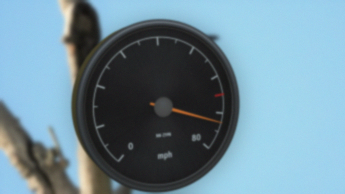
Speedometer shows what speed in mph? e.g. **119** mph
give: **72.5** mph
